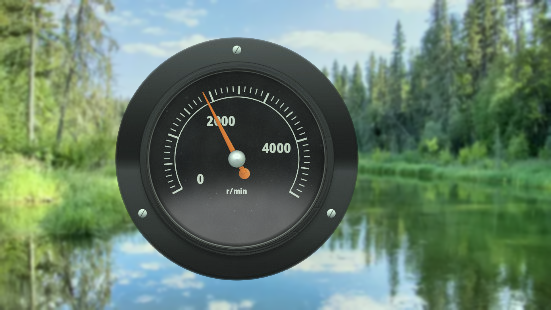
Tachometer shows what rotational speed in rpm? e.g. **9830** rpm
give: **1900** rpm
